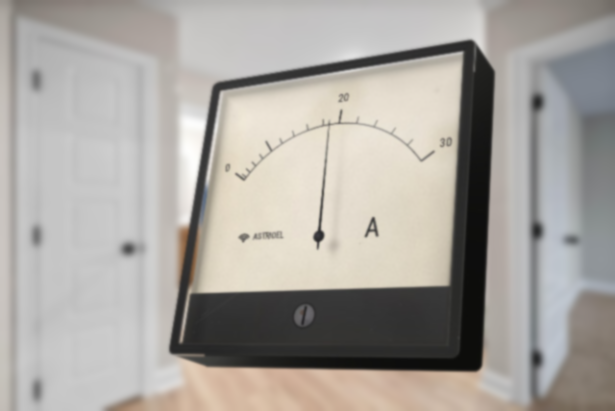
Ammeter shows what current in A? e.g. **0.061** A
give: **19** A
